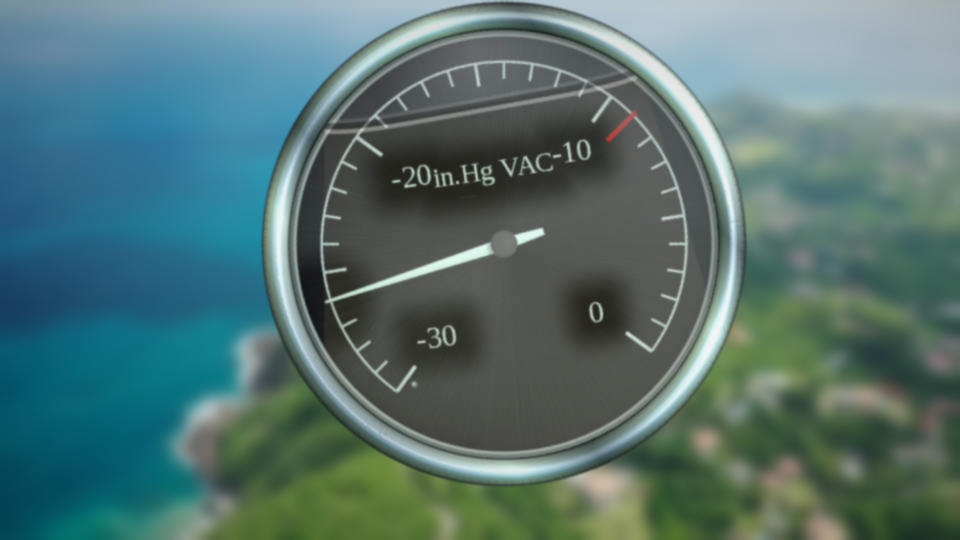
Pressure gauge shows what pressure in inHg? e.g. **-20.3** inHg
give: **-26** inHg
